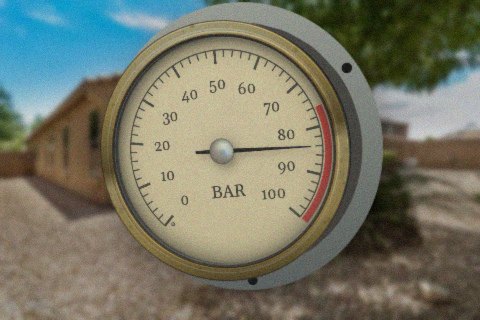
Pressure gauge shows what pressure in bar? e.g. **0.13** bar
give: **84** bar
